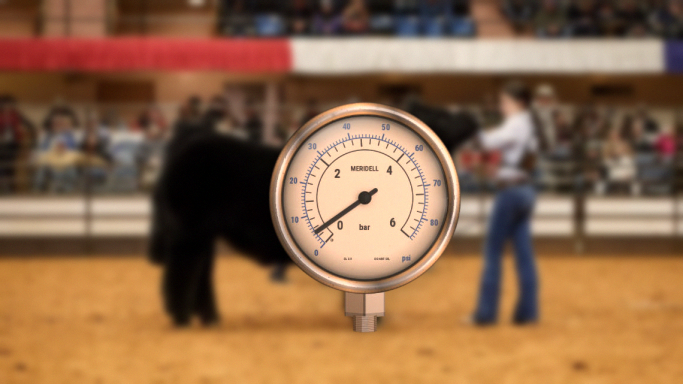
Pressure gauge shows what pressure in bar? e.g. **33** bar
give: **0.3** bar
